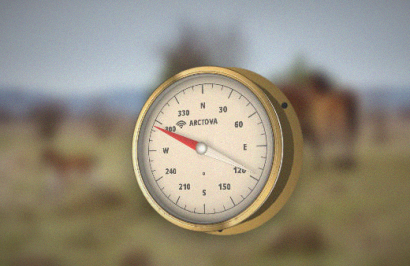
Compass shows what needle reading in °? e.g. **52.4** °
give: **295** °
